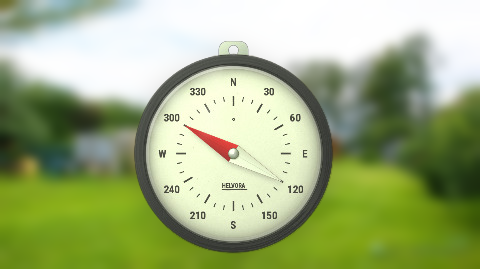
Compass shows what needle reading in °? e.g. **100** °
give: **300** °
